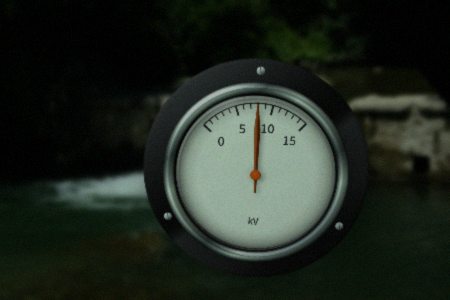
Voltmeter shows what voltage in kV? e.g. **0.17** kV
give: **8** kV
